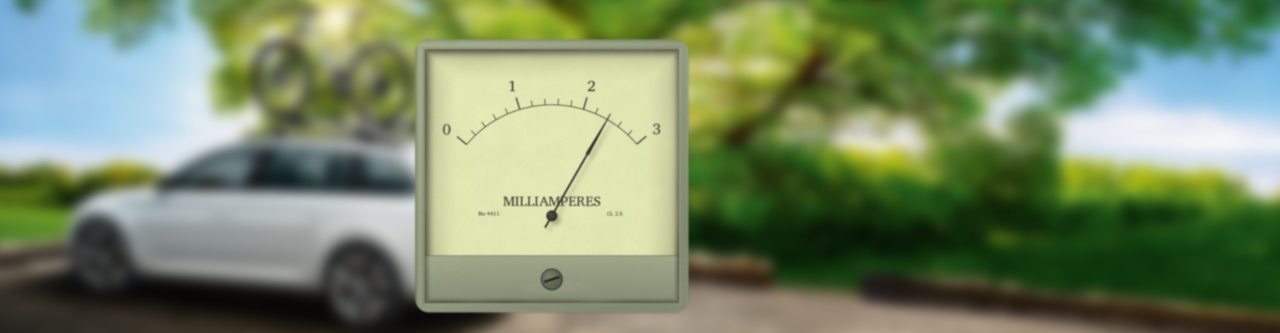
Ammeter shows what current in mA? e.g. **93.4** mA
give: **2.4** mA
